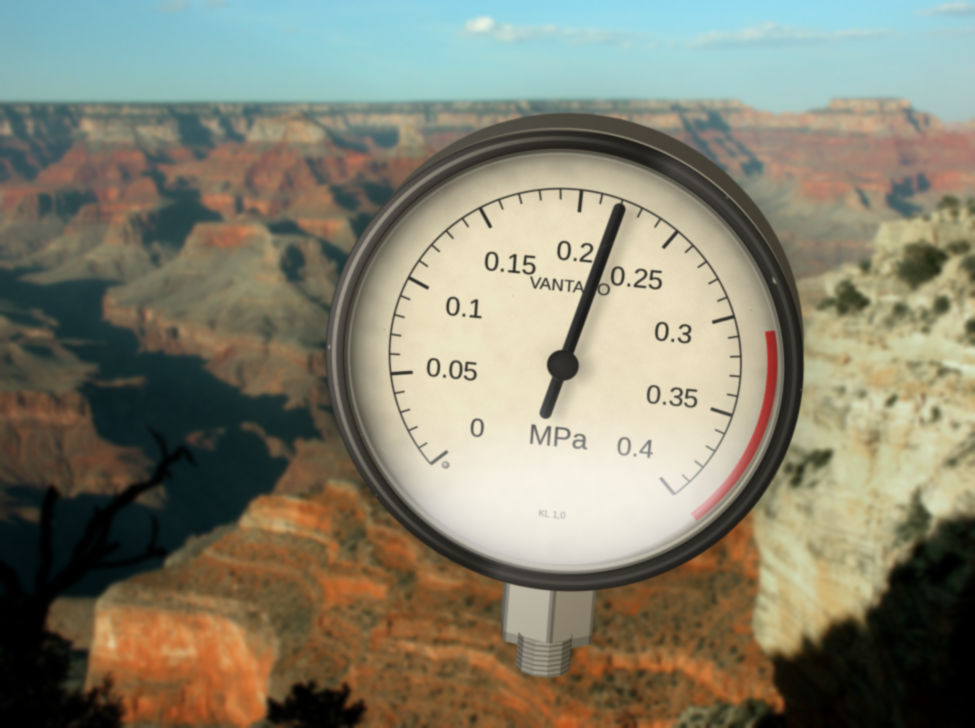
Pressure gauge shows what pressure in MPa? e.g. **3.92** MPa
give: **0.22** MPa
